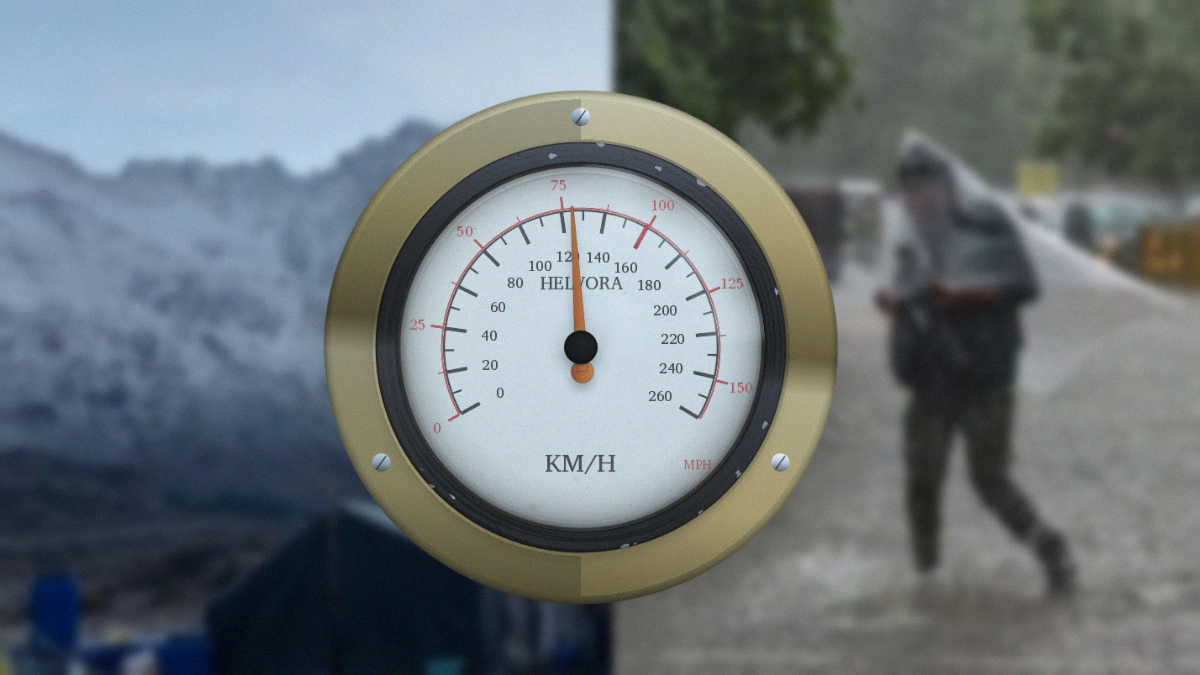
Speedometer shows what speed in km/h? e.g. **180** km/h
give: **125** km/h
